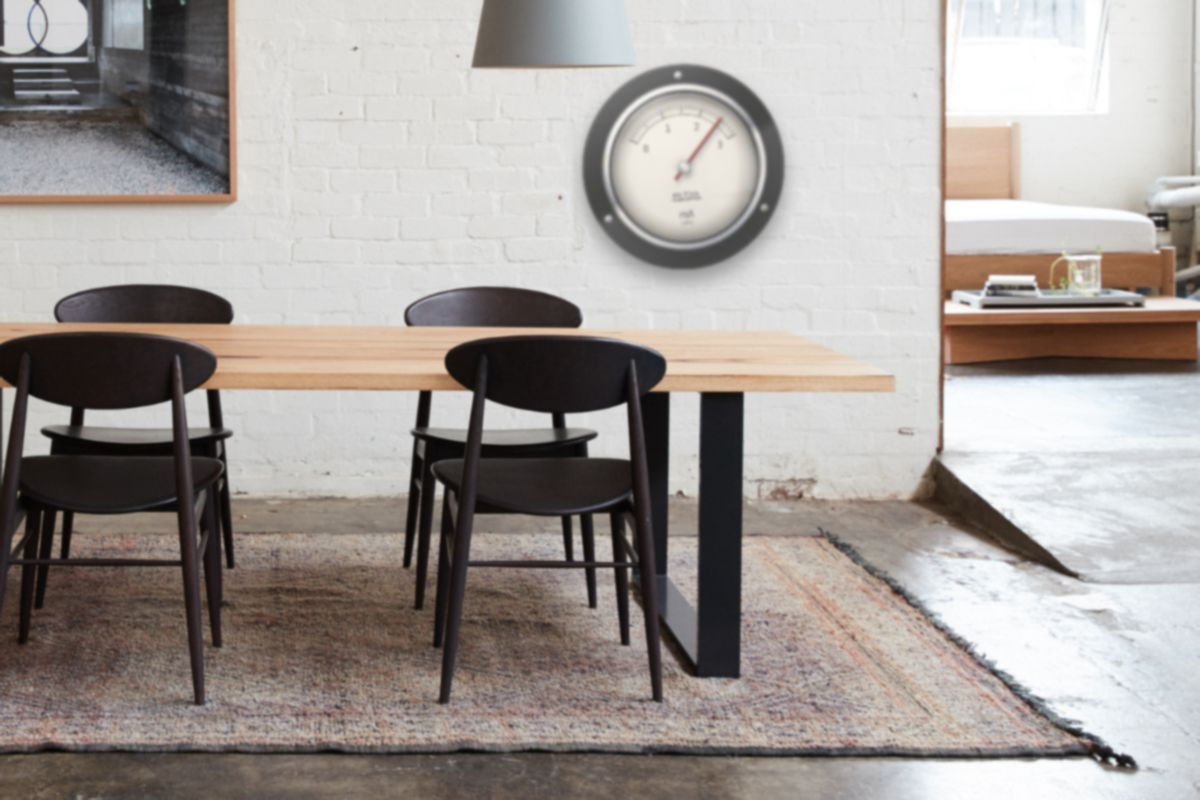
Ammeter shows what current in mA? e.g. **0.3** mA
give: **2.5** mA
